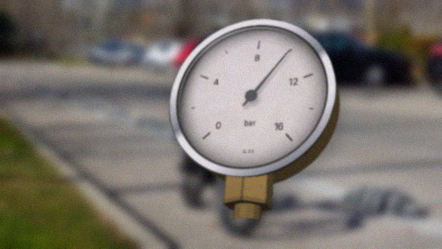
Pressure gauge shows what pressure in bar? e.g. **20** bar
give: **10** bar
